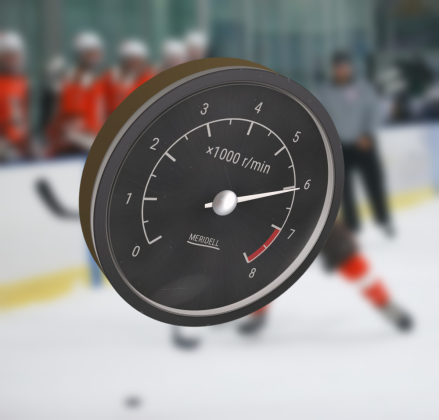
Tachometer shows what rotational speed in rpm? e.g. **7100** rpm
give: **6000** rpm
